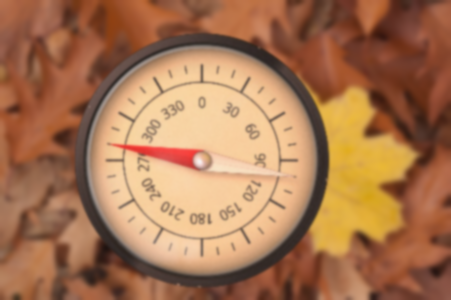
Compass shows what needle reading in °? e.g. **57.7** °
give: **280** °
